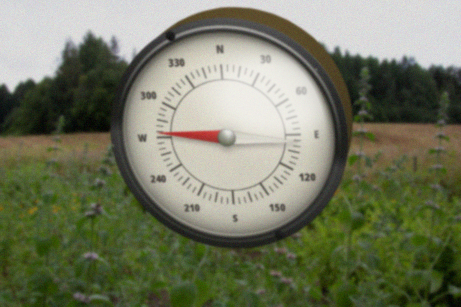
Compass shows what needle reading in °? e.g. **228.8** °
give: **275** °
